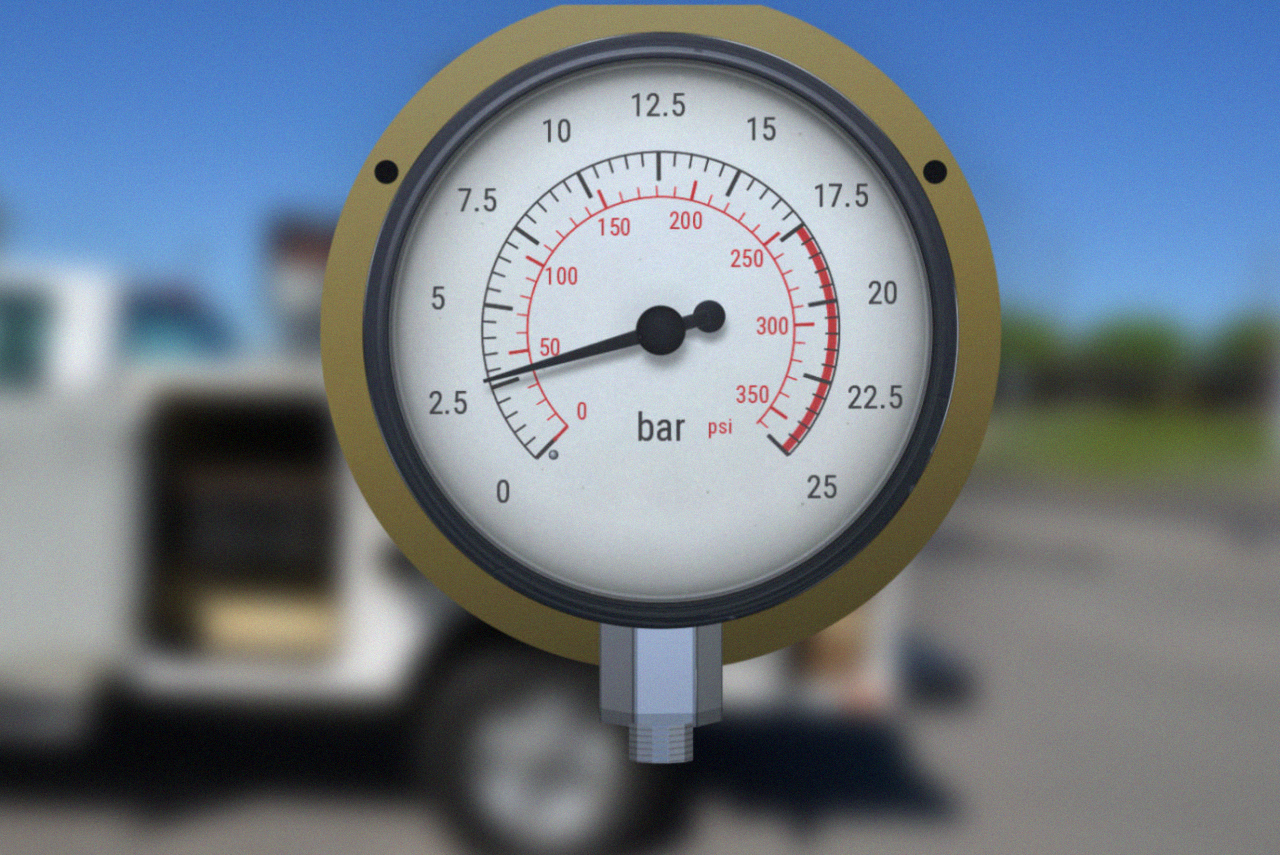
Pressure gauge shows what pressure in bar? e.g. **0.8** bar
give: **2.75** bar
